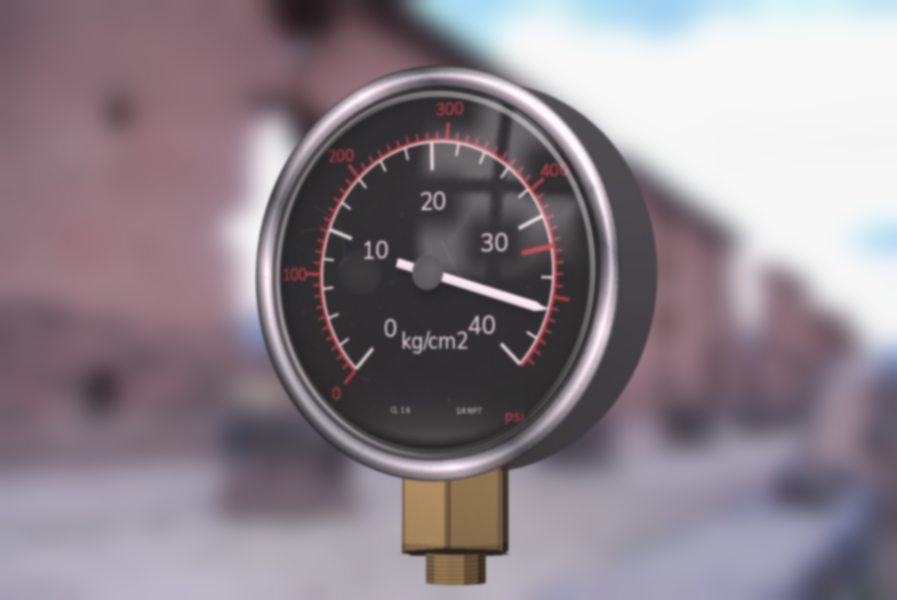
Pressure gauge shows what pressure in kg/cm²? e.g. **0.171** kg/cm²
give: **36** kg/cm²
